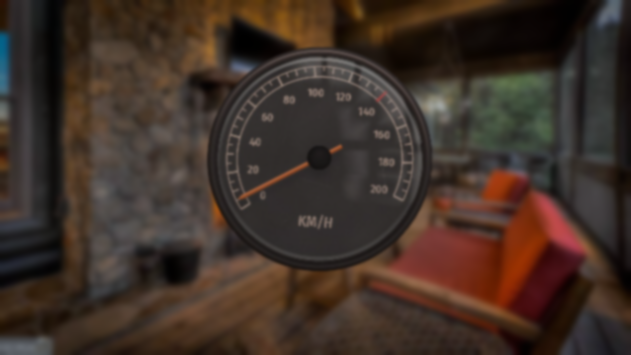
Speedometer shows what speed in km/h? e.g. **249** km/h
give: **5** km/h
